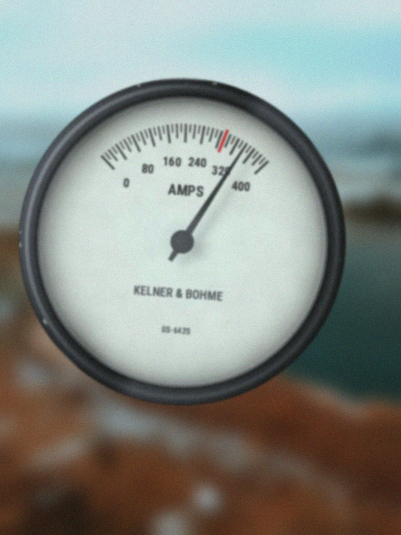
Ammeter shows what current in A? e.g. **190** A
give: **340** A
